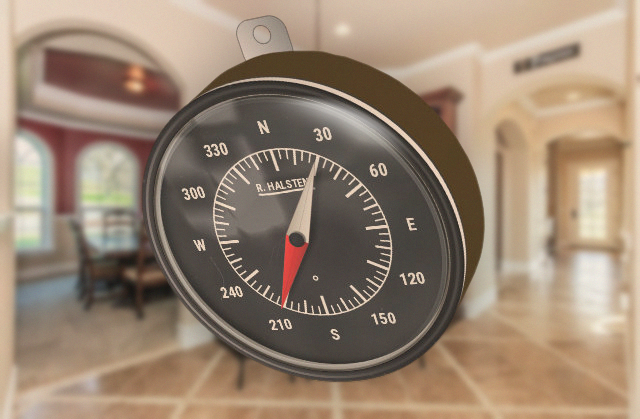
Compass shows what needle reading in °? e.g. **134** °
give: **210** °
